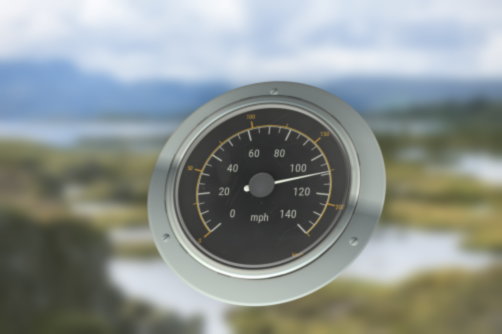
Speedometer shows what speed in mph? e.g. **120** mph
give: **110** mph
